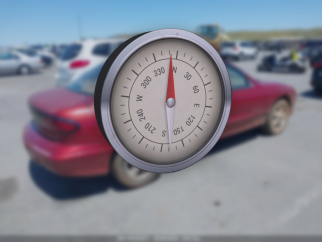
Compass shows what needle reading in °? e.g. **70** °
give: **350** °
